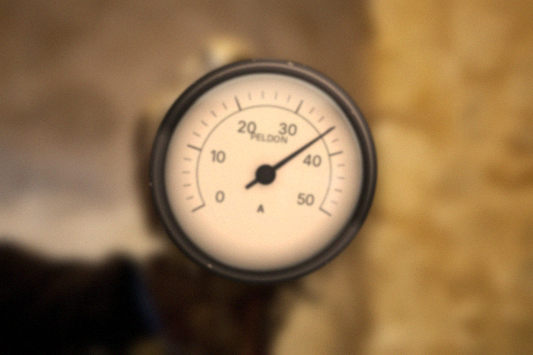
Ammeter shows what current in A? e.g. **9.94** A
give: **36** A
